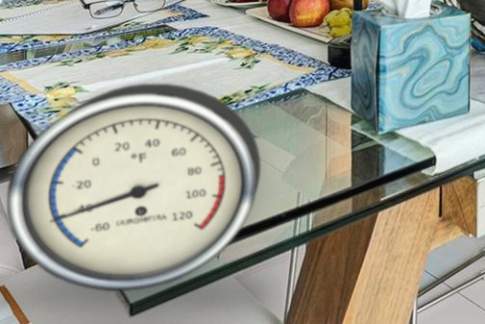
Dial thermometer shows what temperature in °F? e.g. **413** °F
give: **-40** °F
